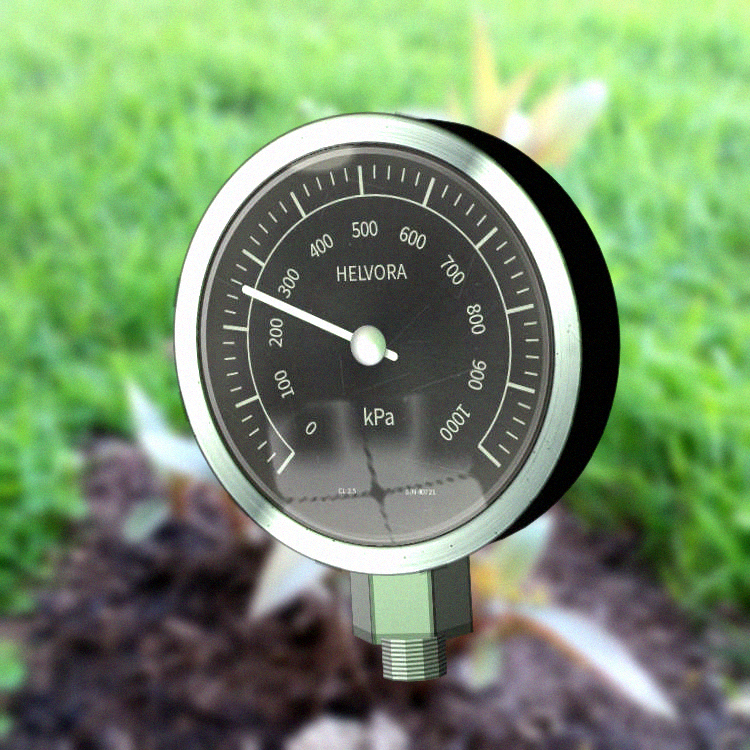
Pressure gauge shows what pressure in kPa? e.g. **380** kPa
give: **260** kPa
